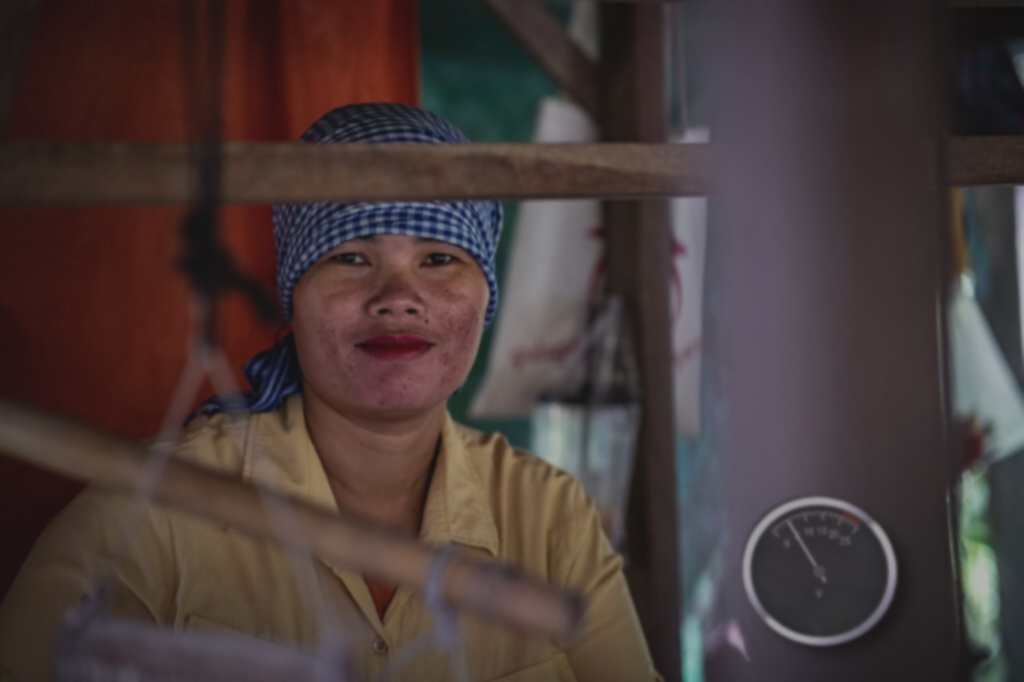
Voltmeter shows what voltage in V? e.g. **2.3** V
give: **5** V
